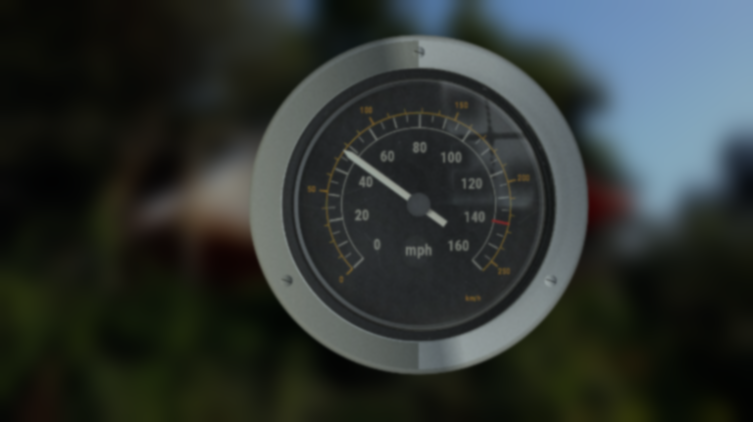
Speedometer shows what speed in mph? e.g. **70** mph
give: **47.5** mph
